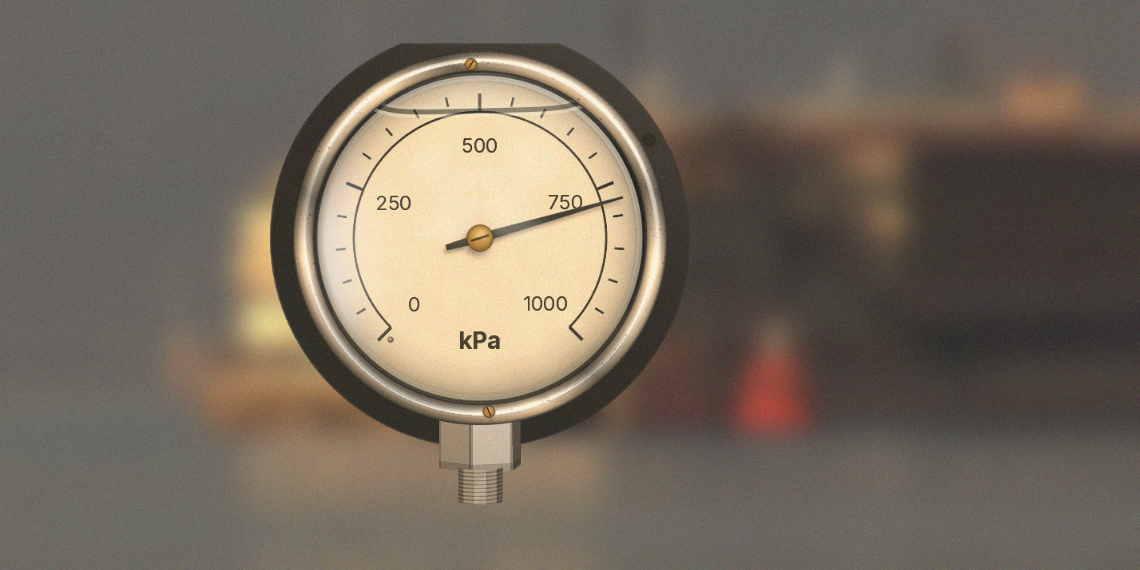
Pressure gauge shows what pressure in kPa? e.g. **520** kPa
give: **775** kPa
